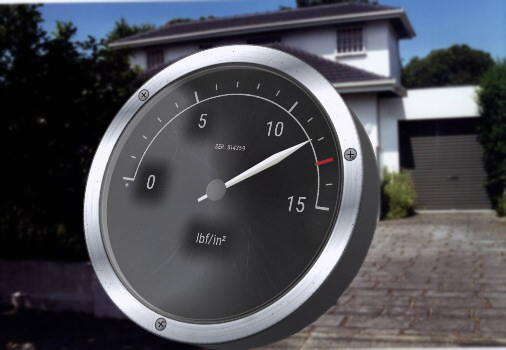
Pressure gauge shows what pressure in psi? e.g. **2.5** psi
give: **12** psi
